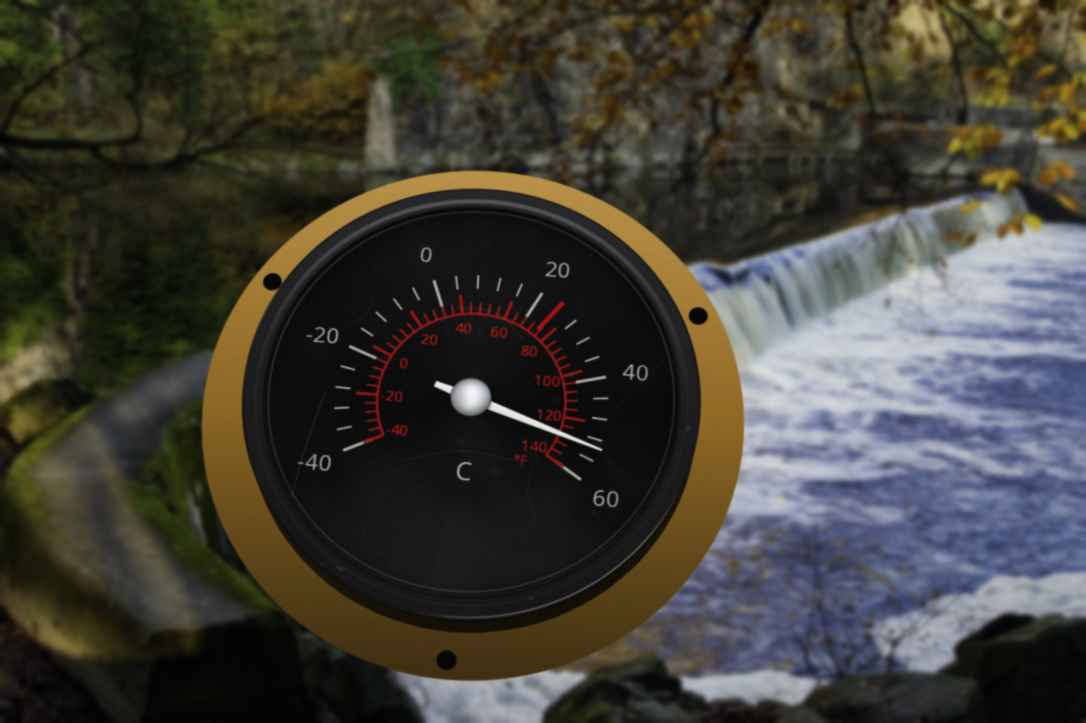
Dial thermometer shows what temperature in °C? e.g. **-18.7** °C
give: **54** °C
